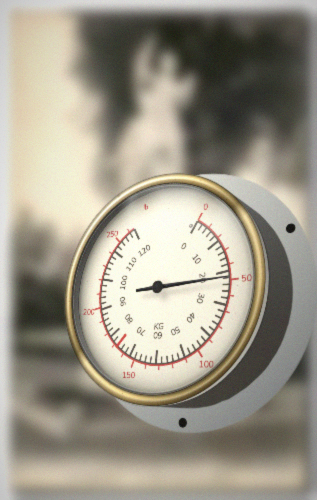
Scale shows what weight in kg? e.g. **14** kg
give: **22** kg
